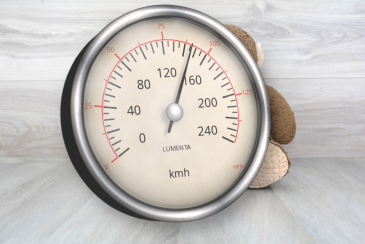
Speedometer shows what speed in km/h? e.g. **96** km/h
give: **145** km/h
